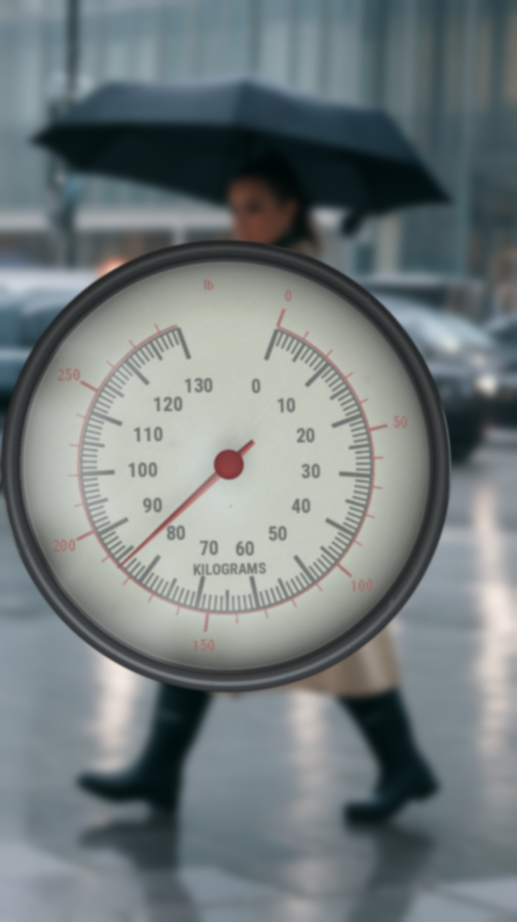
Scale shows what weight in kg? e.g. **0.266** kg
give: **84** kg
